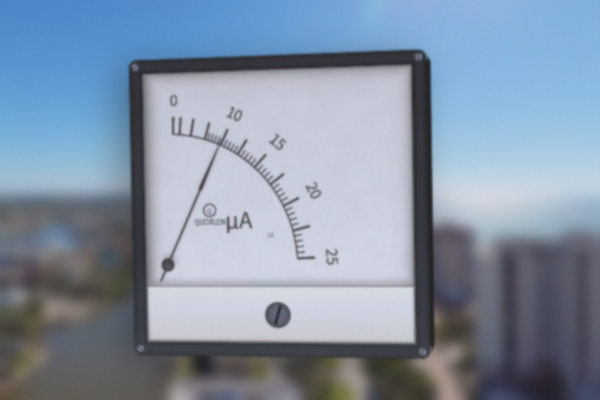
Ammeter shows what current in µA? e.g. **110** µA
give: **10** µA
